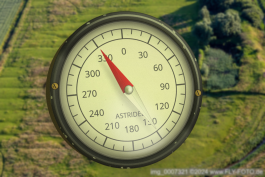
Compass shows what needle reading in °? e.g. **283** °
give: **330** °
